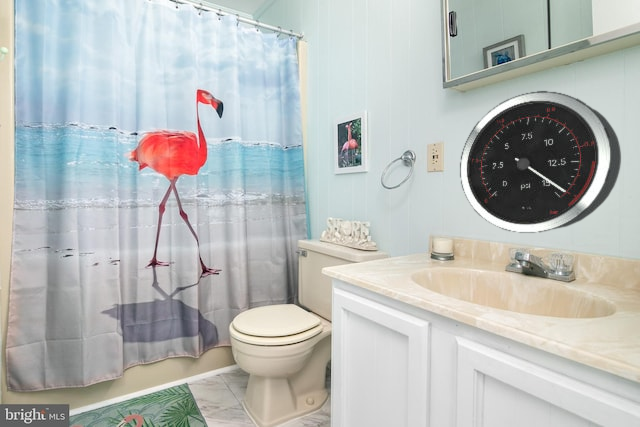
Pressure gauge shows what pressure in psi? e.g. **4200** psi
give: **14.5** psi
